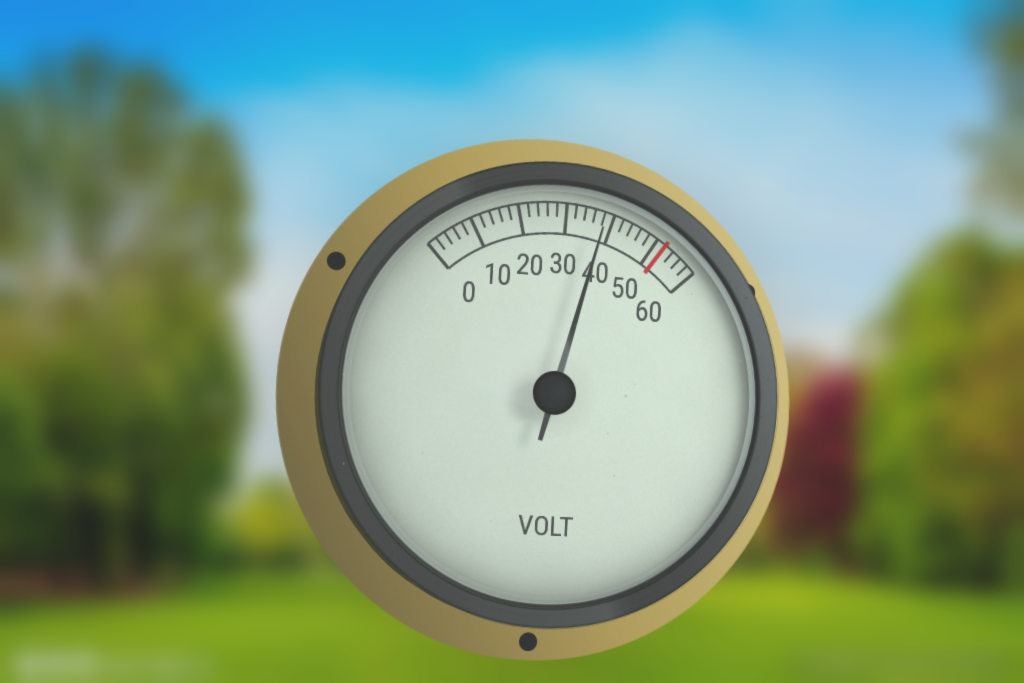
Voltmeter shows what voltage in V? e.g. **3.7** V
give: **38** V
